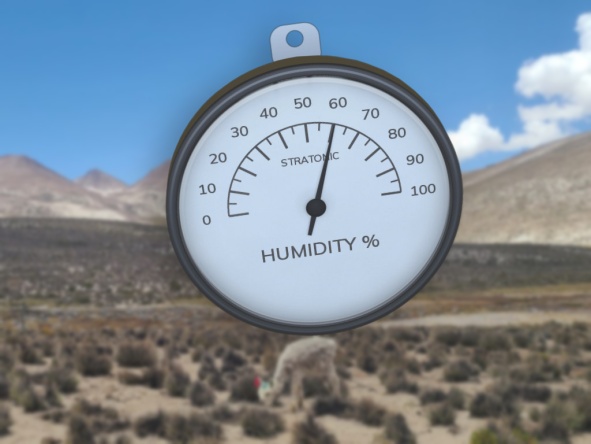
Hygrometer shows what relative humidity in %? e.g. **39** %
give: **60** %
